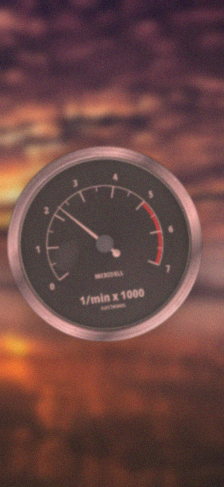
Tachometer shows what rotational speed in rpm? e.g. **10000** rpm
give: **2250** rpm
